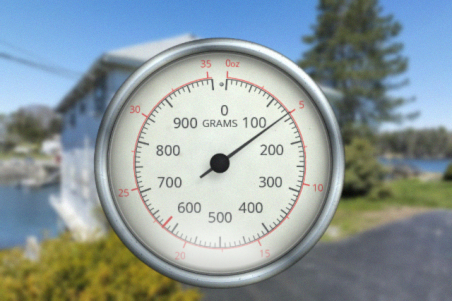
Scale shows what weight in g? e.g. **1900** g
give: **140** g
